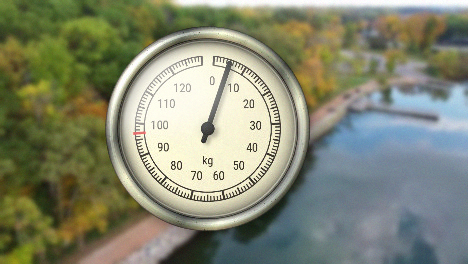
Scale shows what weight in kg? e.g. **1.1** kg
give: **5** kg
